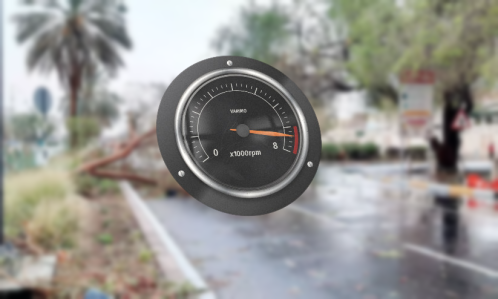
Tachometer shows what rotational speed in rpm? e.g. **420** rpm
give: **7400** rpm
